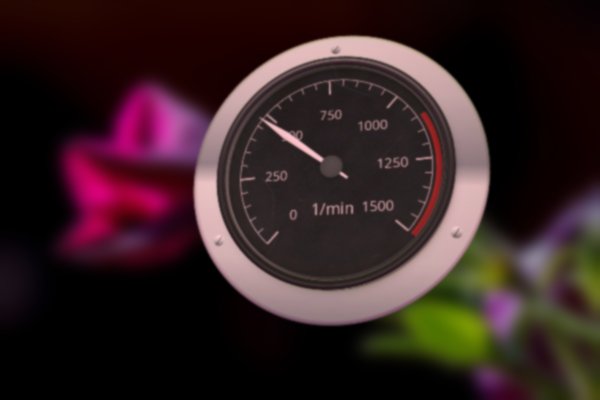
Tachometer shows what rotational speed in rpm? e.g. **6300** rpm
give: **475** rpm
